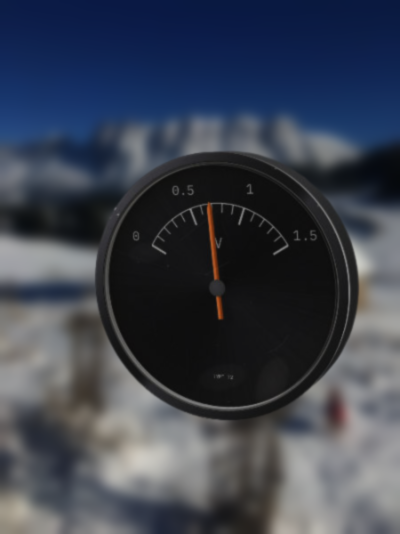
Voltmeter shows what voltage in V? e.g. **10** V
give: **0.7** V
